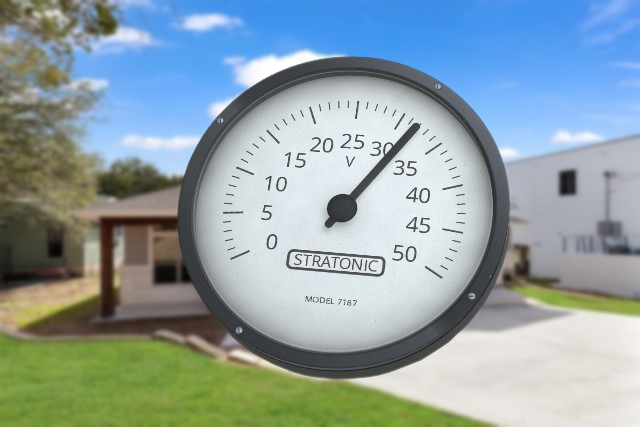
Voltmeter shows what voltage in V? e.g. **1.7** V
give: **32** V
